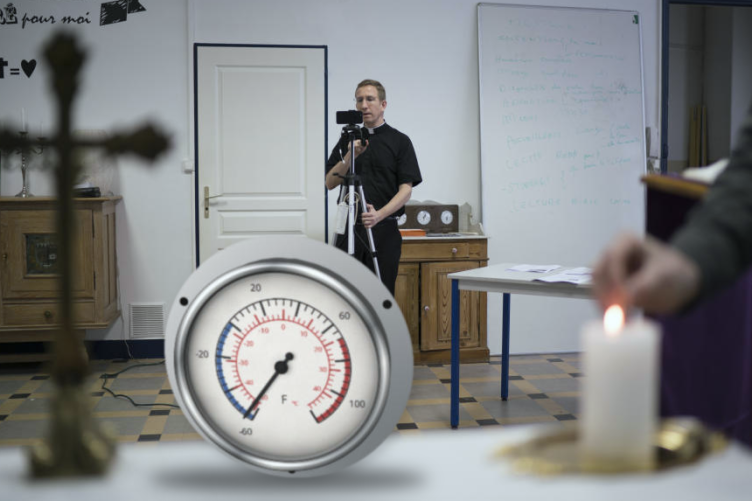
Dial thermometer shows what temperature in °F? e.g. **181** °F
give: **-56** °F
